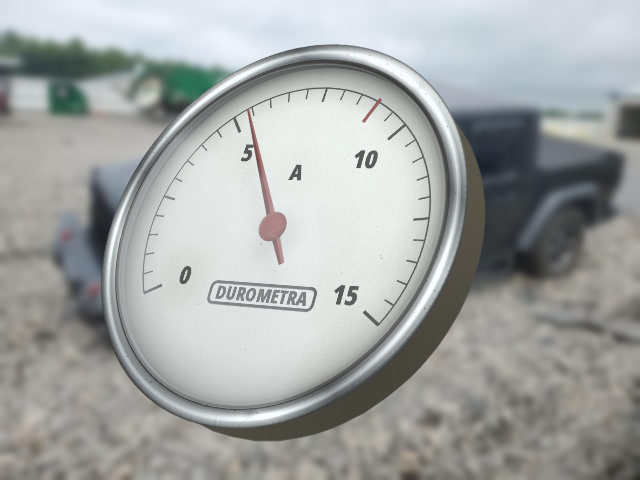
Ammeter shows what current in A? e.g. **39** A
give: **5.5** A
